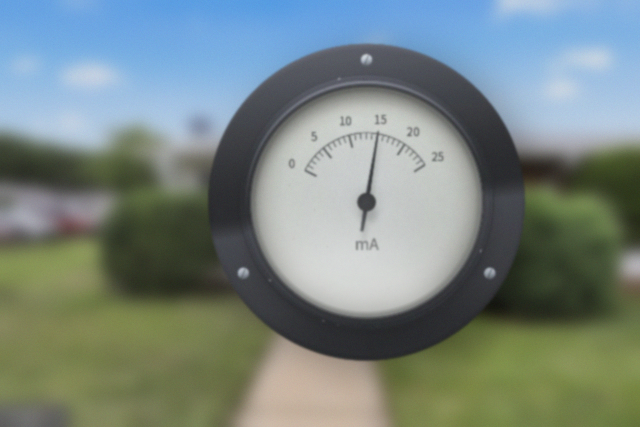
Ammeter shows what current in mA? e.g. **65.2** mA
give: **15** mA
